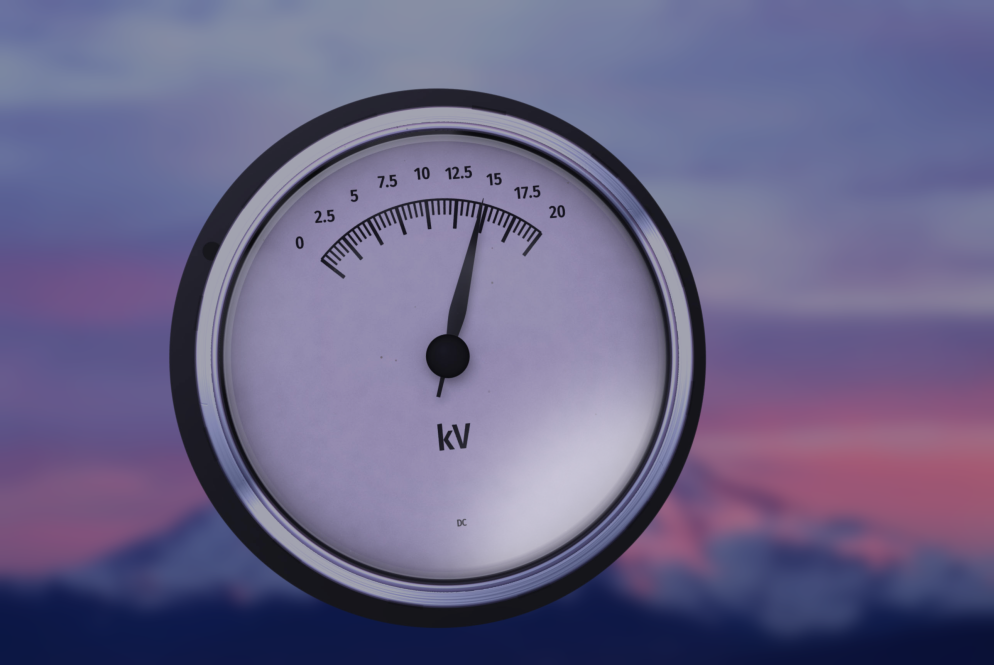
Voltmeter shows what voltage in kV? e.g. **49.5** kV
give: **14.5** kV
